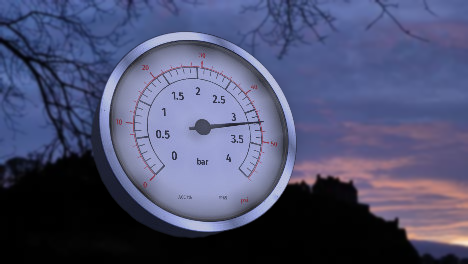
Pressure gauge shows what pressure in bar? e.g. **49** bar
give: **3.2** bar
